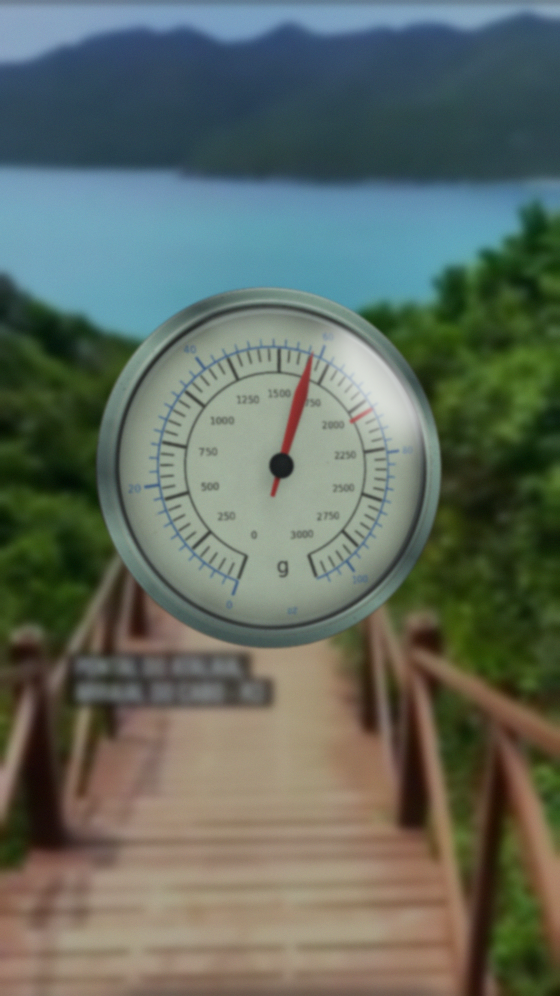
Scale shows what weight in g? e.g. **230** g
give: **1650** g
